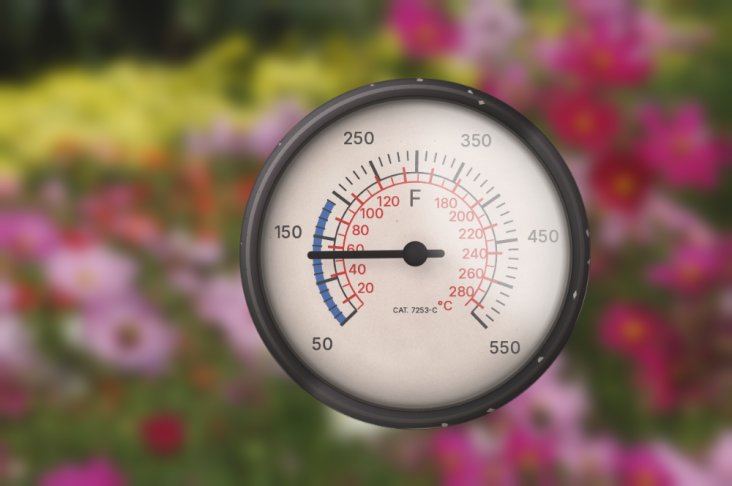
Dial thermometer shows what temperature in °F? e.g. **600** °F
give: **130** °F
